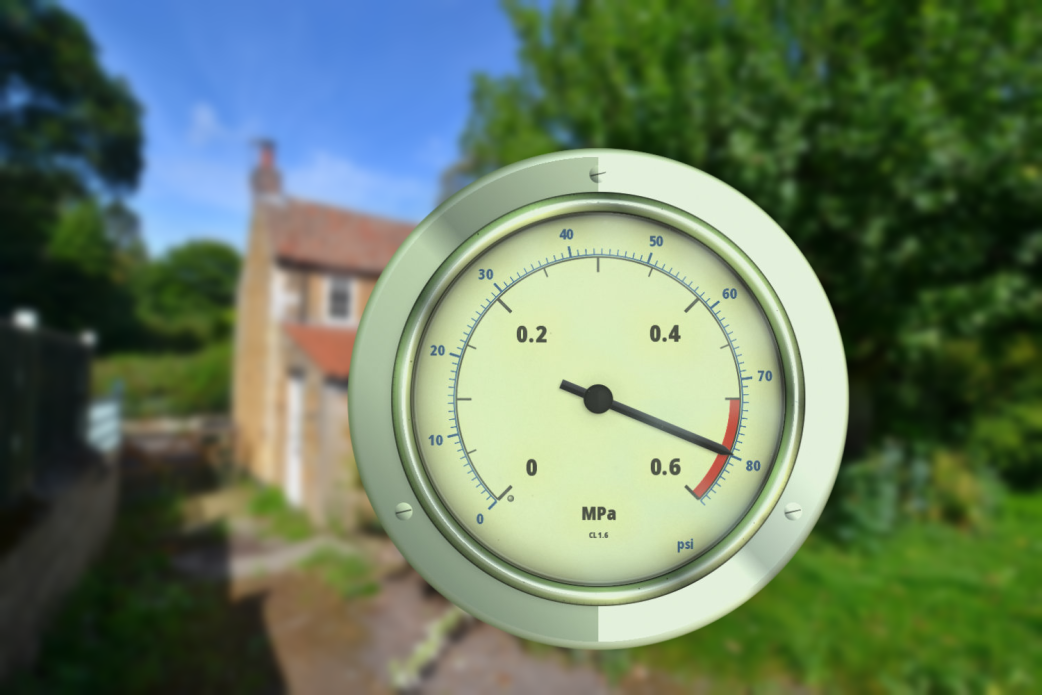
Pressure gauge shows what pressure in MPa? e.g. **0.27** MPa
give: **0.55** MPa
